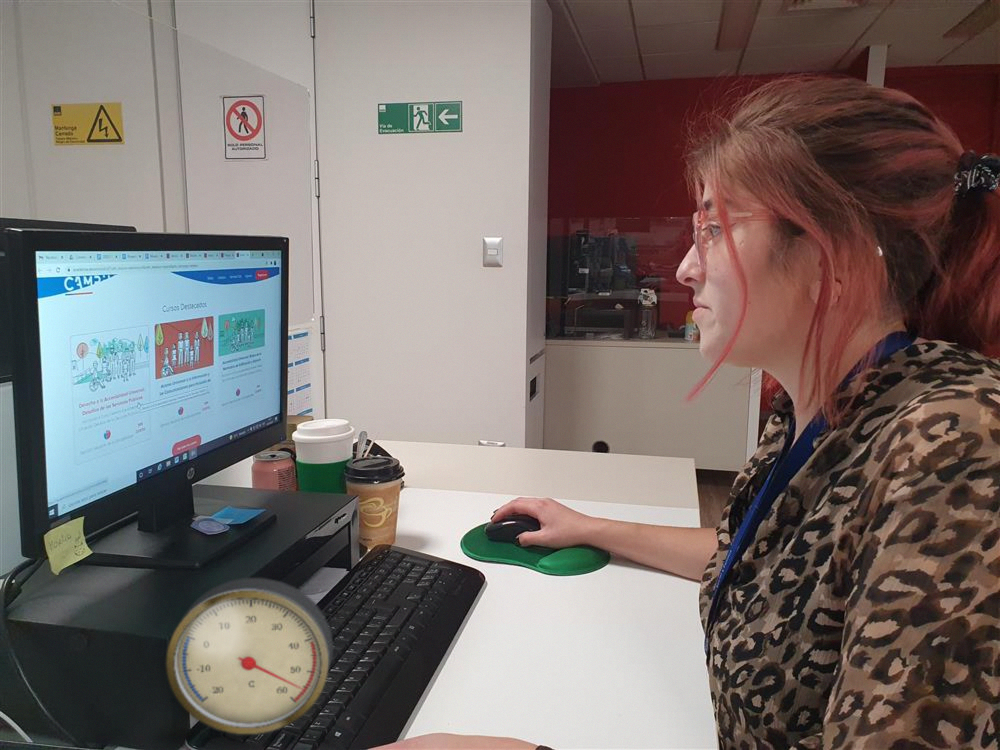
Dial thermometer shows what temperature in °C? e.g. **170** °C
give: **55** °C
